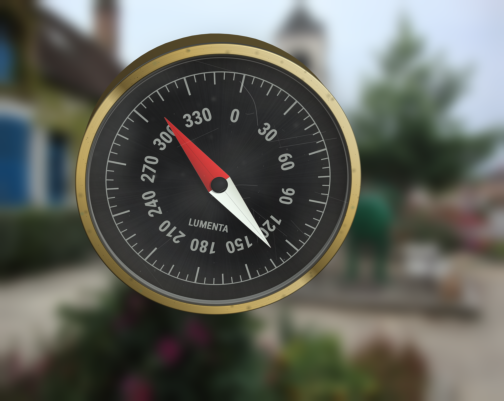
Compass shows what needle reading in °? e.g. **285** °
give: **310** °
